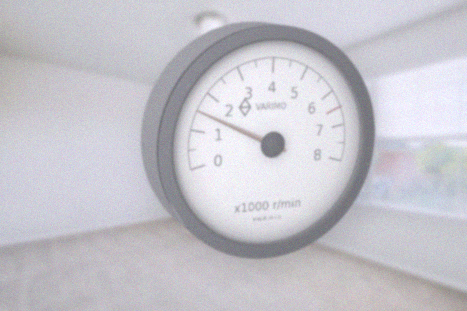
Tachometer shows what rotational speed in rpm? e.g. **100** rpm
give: **1500** rpm
